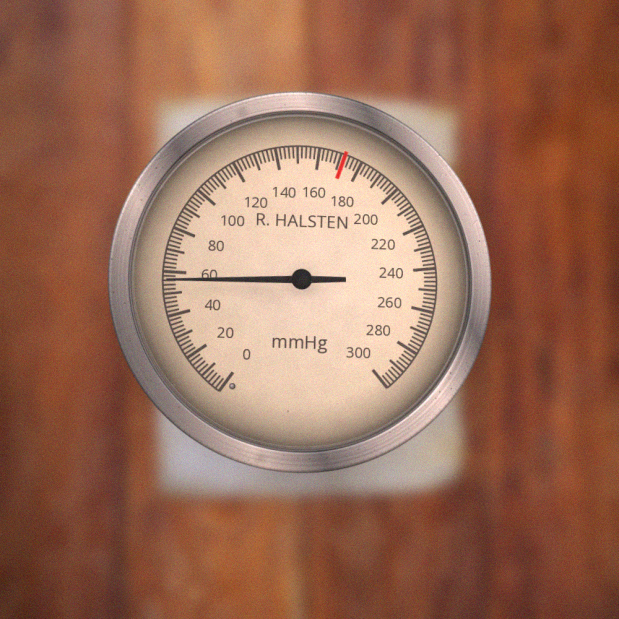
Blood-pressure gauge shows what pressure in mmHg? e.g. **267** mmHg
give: **56** mmHg
